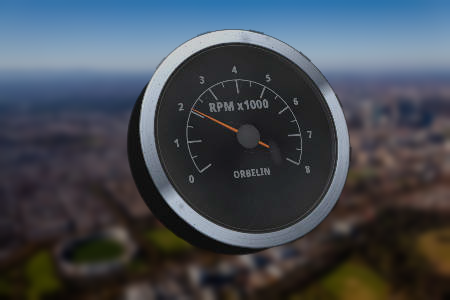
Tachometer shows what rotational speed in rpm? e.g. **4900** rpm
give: **2000** rpm
